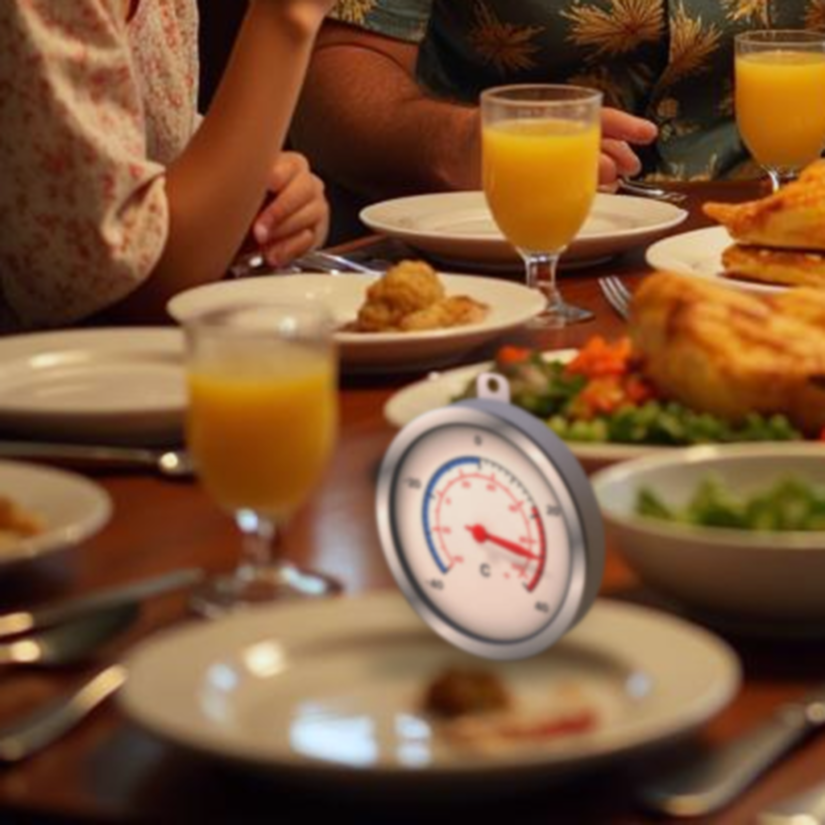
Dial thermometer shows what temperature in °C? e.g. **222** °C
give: **30** °C
